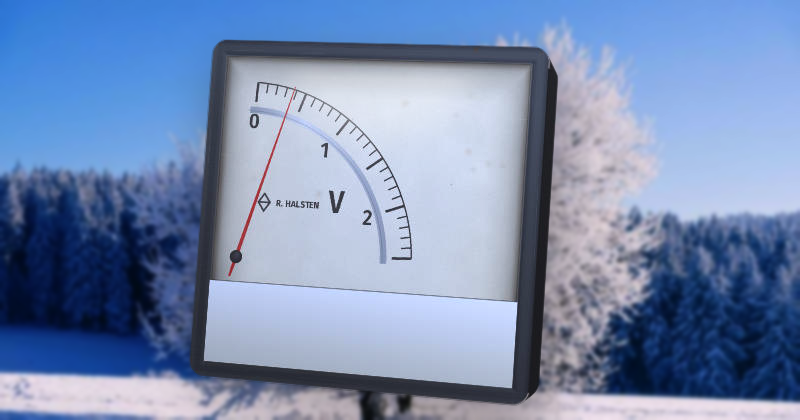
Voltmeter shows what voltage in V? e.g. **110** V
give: **0.4** V
